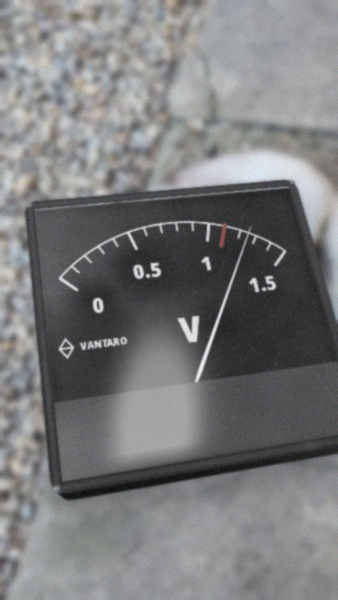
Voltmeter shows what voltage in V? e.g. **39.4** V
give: **1.25** V
